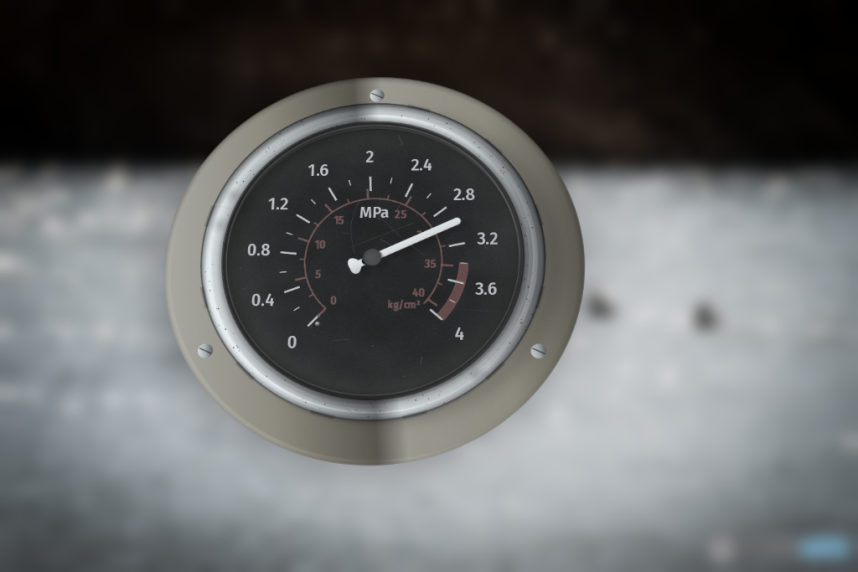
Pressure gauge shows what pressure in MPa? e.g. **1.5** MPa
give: **3** MPa
